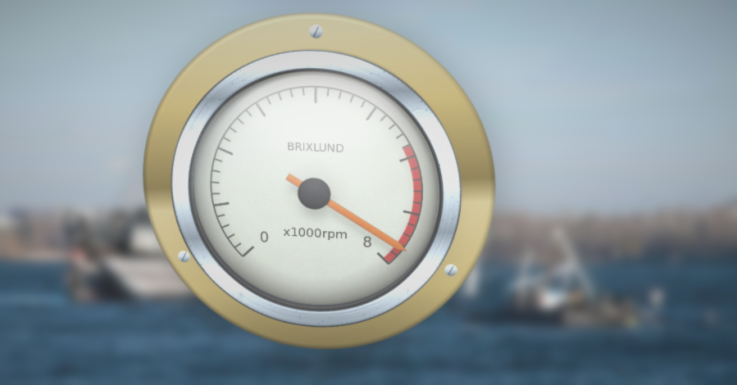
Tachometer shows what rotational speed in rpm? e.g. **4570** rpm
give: **7600** rpm
